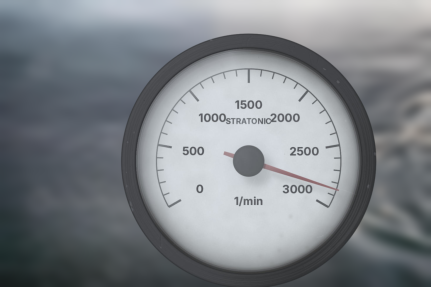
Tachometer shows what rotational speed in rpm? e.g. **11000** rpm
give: **2850** rpm
